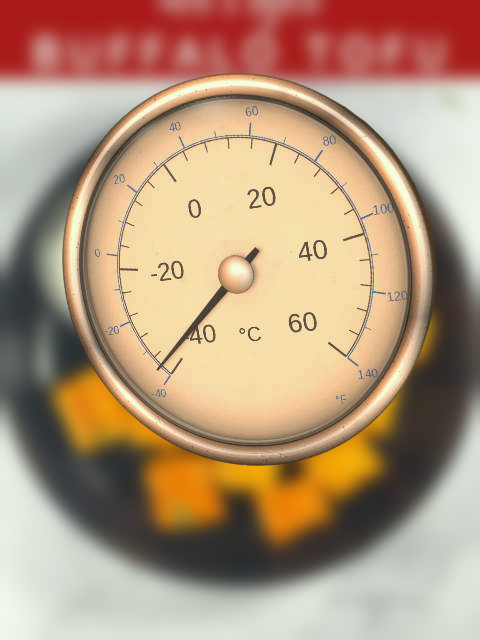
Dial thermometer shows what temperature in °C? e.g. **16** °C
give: **-38** °C
